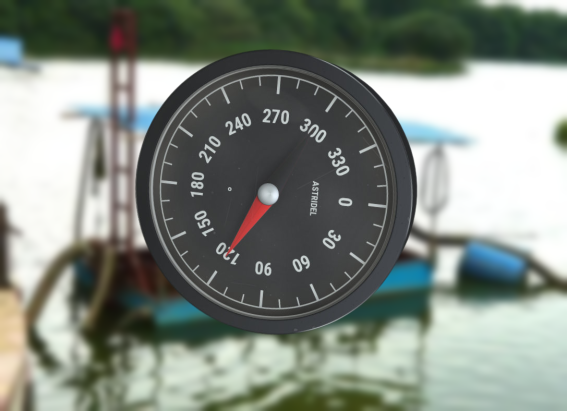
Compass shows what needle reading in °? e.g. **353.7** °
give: **120** °
